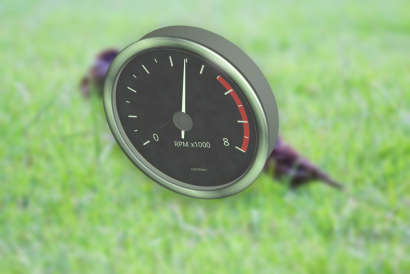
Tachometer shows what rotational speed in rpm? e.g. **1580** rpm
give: **4500** rpm
